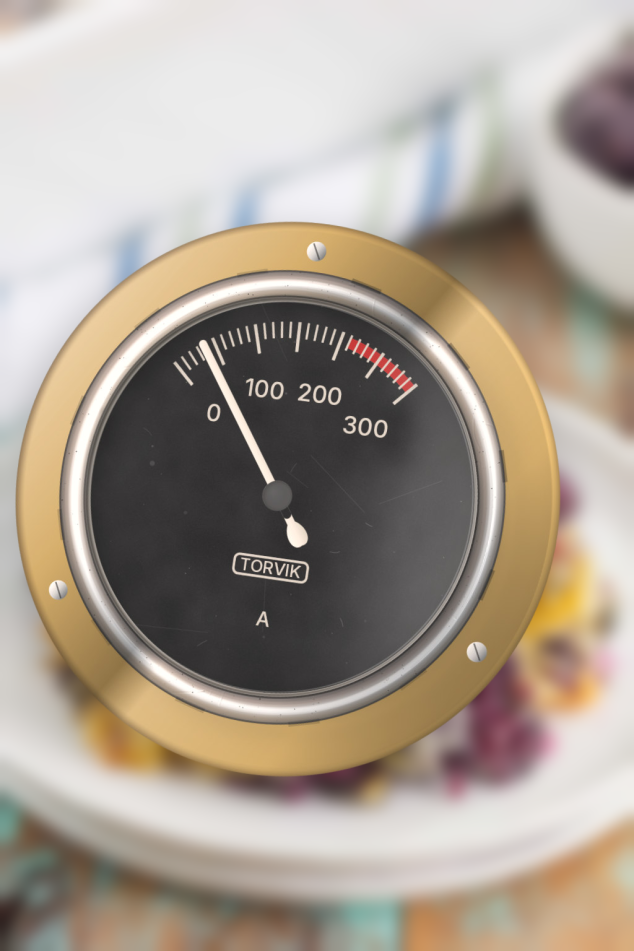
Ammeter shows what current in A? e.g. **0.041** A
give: **40** A
